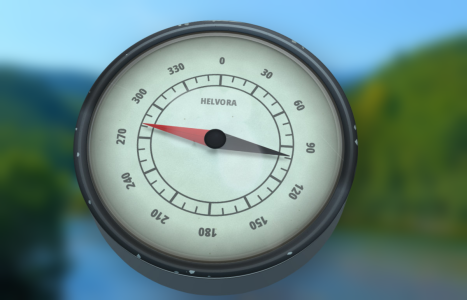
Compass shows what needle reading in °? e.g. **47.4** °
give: **280** °
